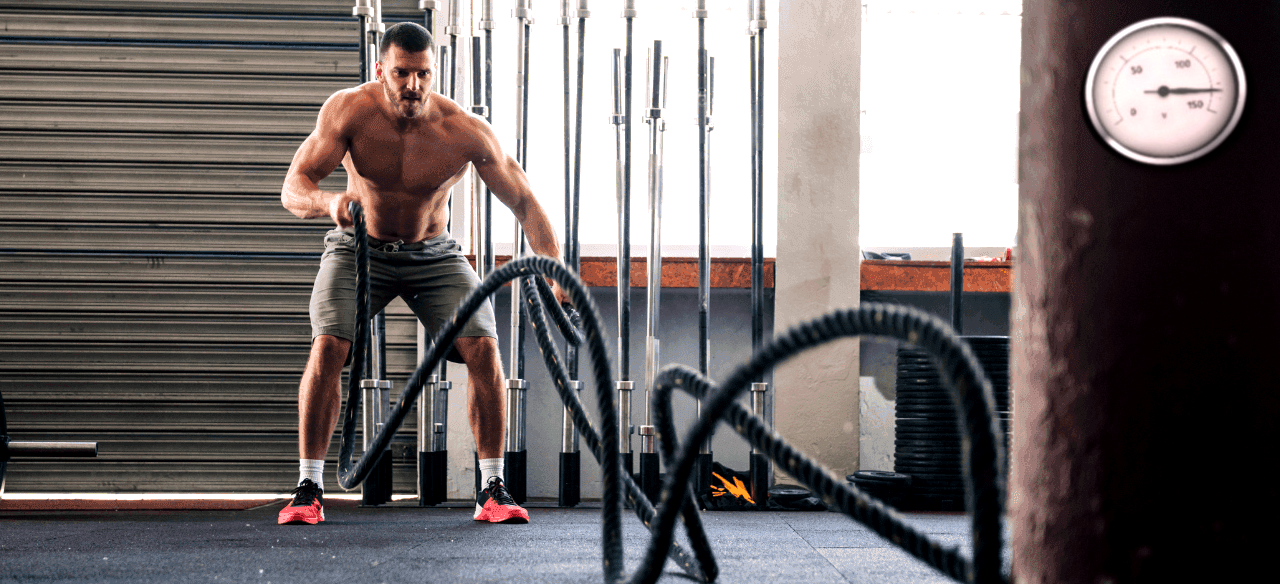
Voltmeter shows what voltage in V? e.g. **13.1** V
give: **135** V
